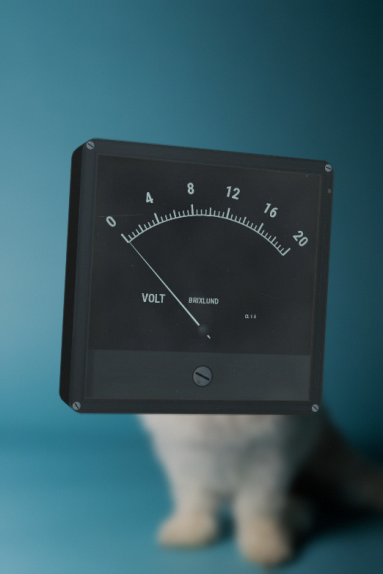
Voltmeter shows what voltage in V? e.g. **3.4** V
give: **0** V
